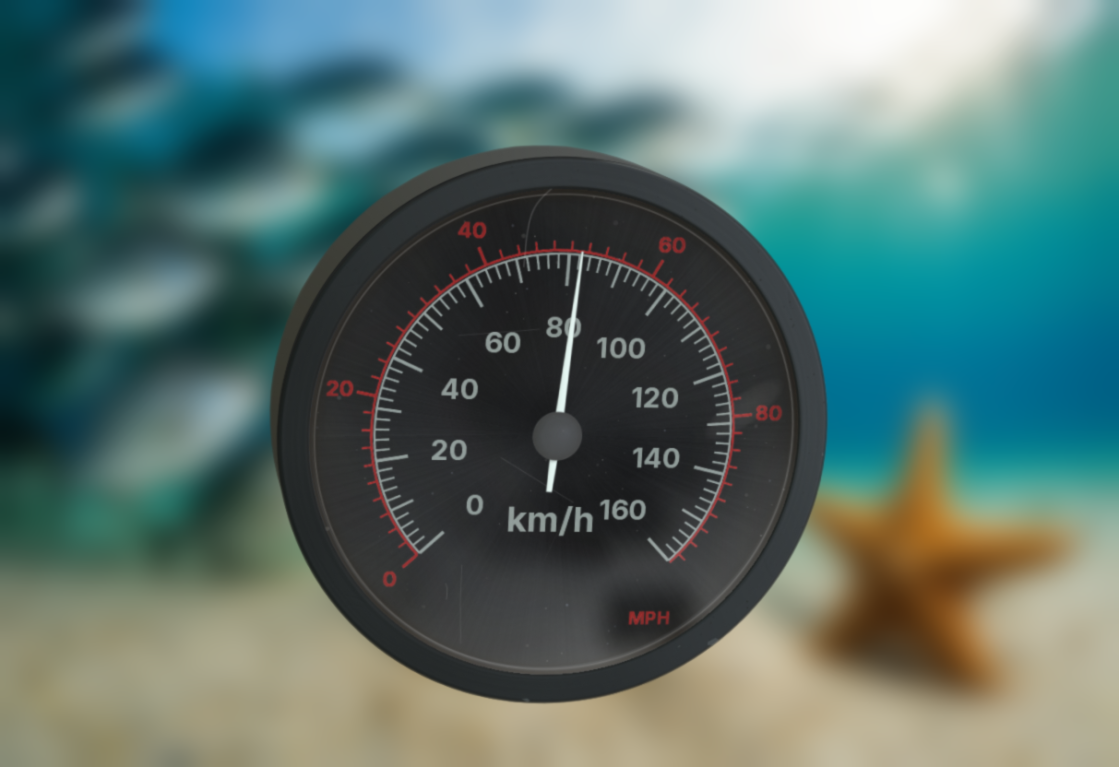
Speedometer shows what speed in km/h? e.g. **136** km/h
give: **82** km/h
